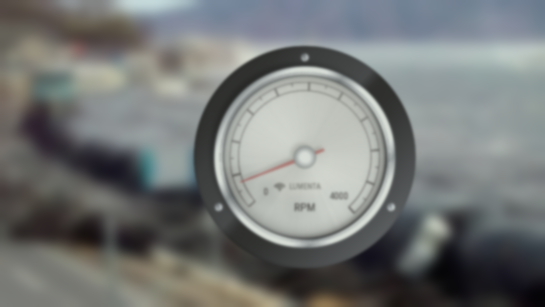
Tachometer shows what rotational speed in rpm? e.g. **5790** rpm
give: **300** rpm
